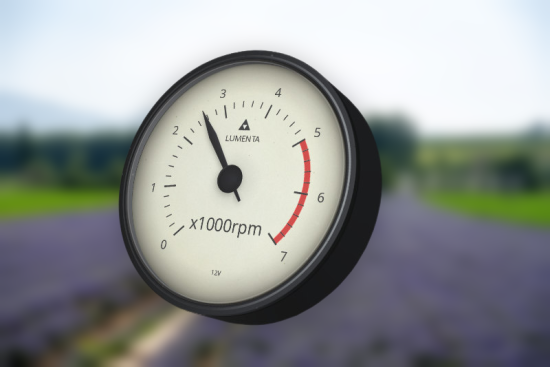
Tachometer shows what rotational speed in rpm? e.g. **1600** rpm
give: **2600** rpm
